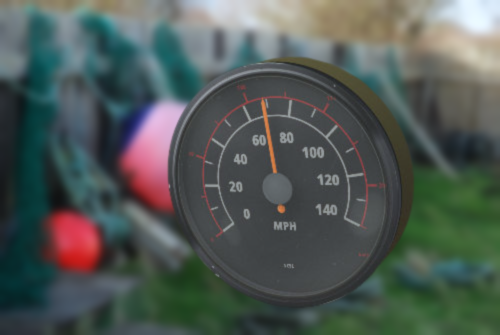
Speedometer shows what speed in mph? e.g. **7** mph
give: **70** mph
